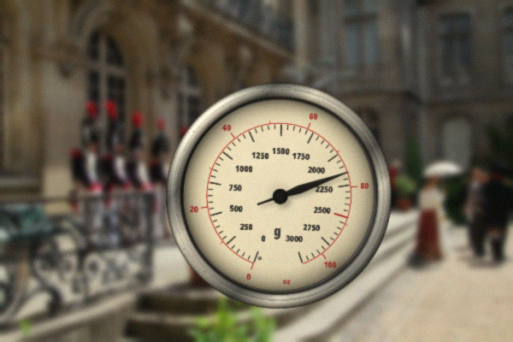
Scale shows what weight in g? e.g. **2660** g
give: **2150** g
